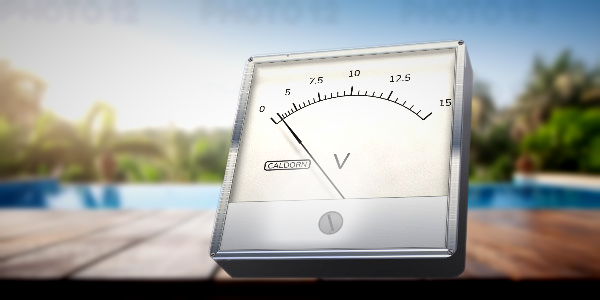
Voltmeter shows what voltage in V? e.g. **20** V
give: **2.5** V
